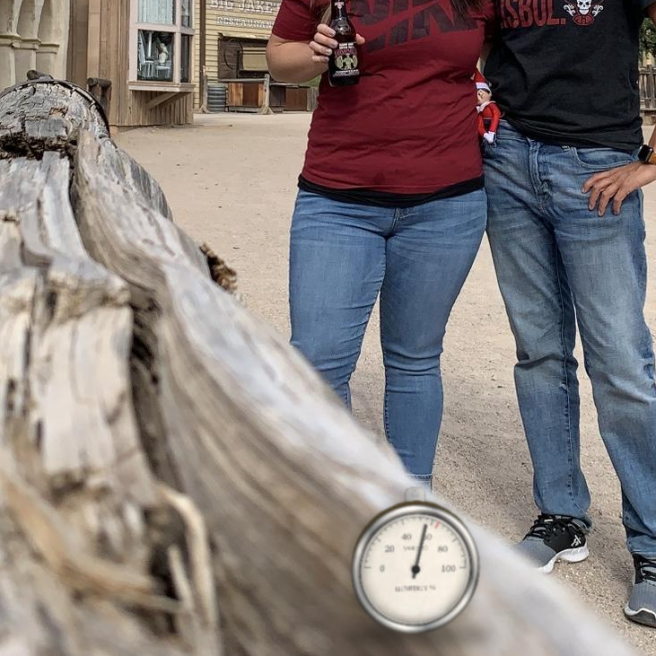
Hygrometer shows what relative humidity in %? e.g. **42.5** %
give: **56** %
